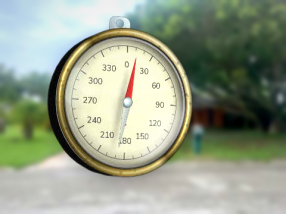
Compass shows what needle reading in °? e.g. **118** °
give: **10** °
